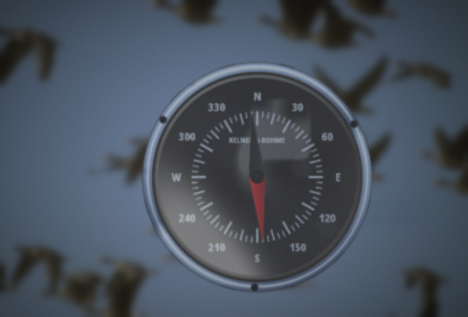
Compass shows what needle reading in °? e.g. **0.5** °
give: **175** °
